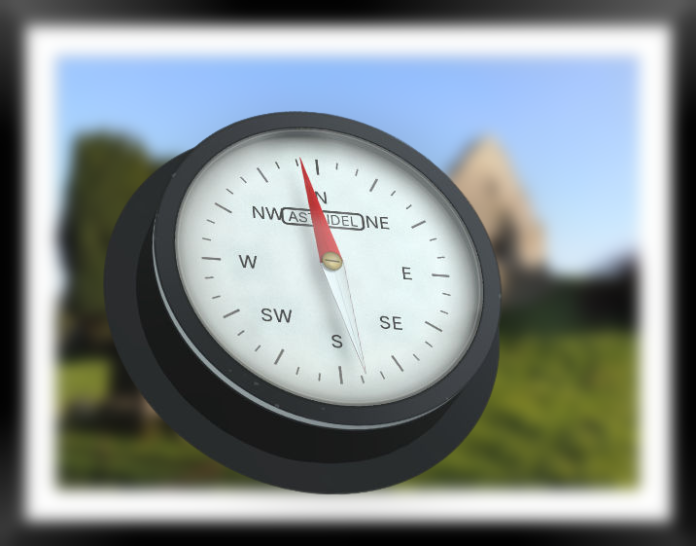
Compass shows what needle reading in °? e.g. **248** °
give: **350** °
